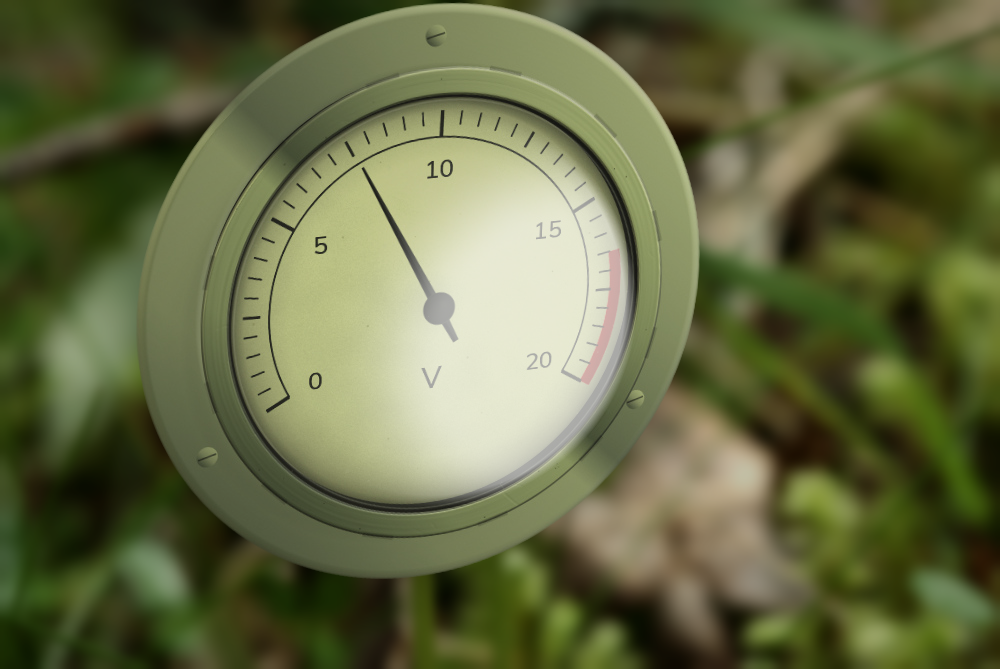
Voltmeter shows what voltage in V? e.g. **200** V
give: **7.5** V
